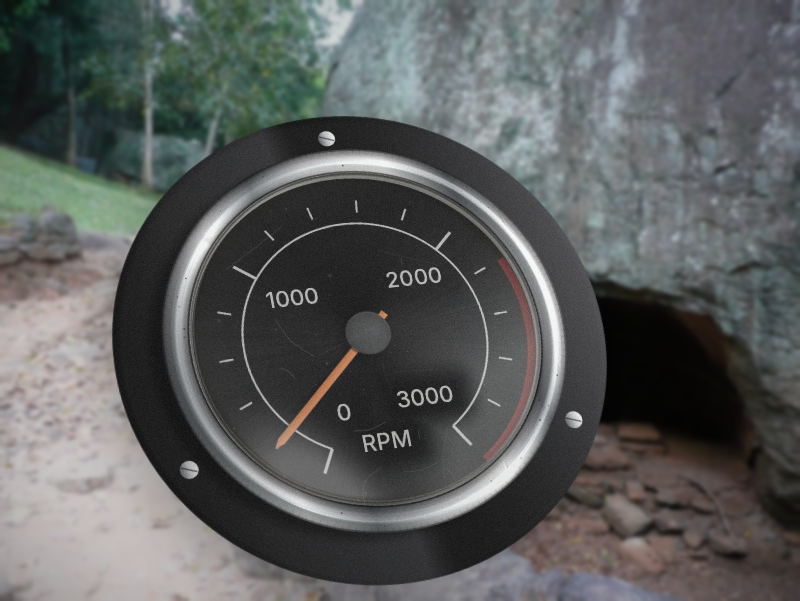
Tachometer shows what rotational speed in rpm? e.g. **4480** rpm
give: **200** rpm
